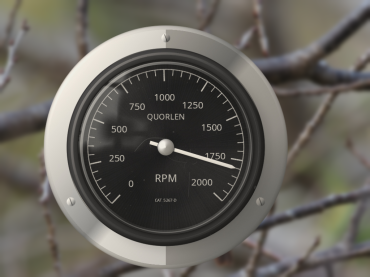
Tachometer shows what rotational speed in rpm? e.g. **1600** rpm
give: **1800** rpm
